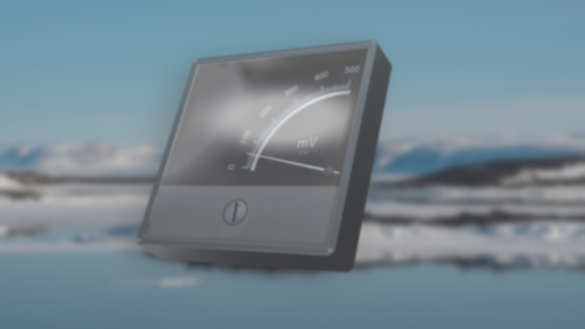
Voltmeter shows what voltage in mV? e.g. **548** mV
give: **50** mV
